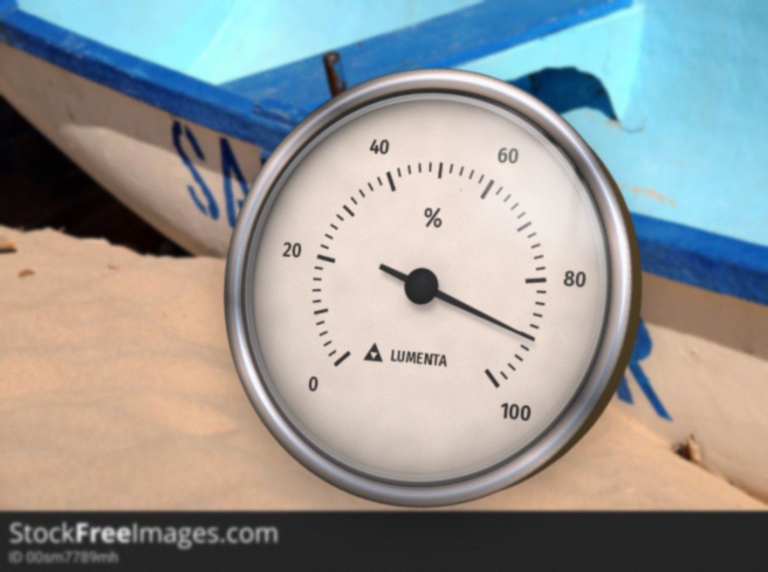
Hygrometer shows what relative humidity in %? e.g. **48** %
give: **90** %
